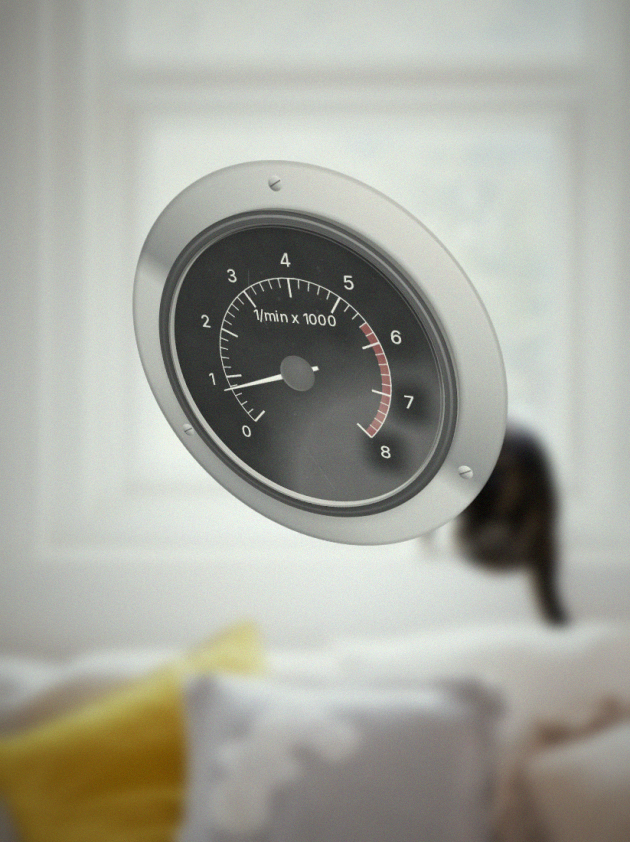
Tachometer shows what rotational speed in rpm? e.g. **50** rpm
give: **800** rpm
